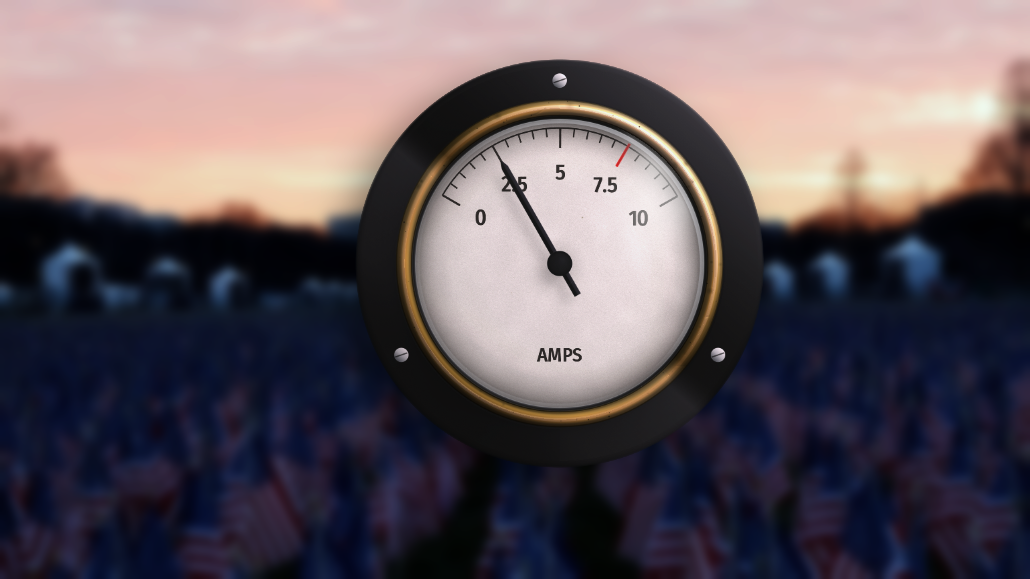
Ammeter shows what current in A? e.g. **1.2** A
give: **2.5** A
